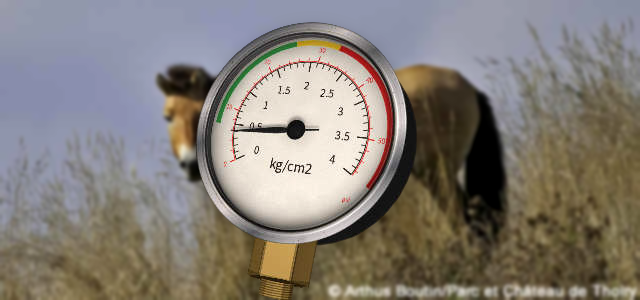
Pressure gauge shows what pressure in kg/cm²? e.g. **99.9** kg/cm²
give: **0.4** kg/cm²
